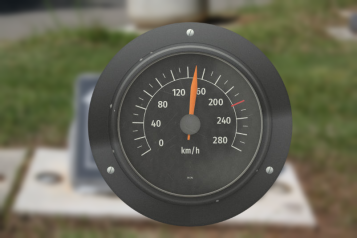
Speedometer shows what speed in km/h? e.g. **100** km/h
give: **150** km/h
